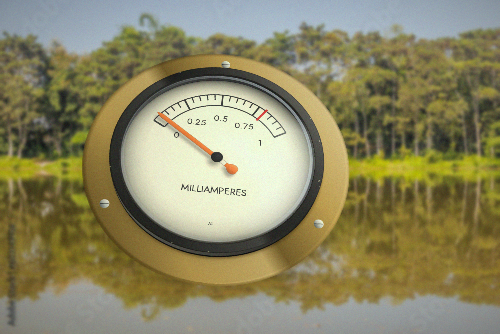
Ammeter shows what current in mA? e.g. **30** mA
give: **0.05** mA
